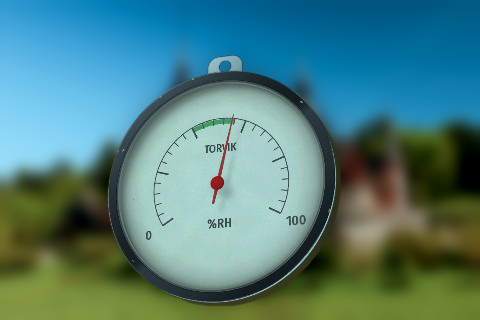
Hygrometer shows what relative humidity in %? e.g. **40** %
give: **56** %
